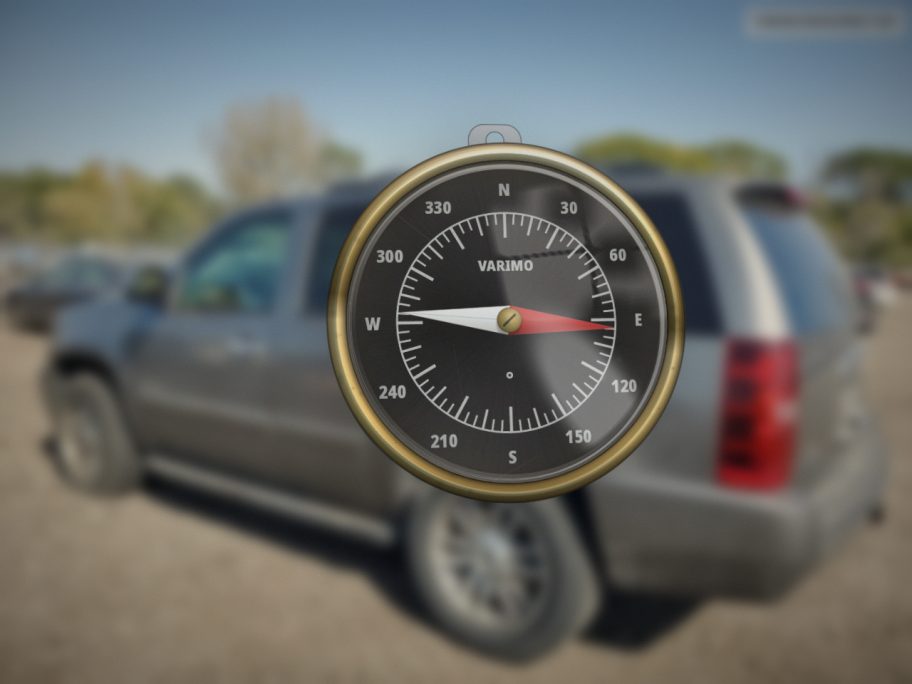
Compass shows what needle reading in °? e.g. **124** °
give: **95** °
